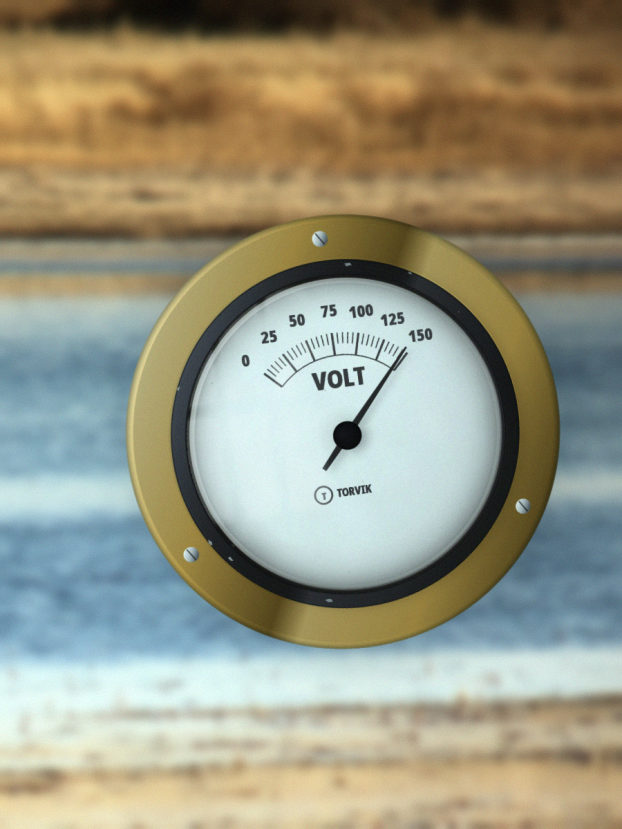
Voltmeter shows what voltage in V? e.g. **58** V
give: **145** V
